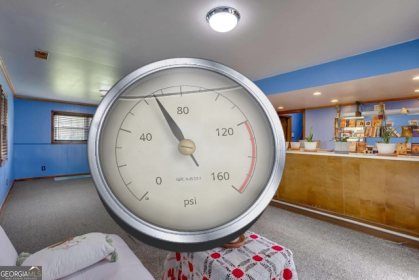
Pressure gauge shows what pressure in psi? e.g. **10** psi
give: **65** psi
